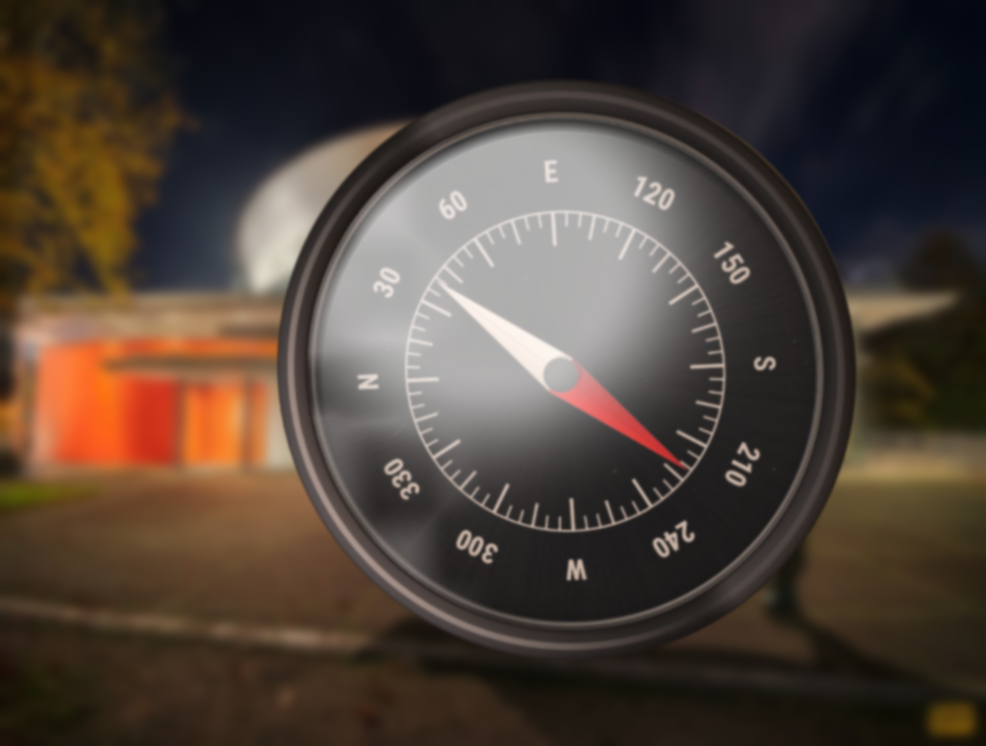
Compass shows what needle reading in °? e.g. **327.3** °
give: **220** °
